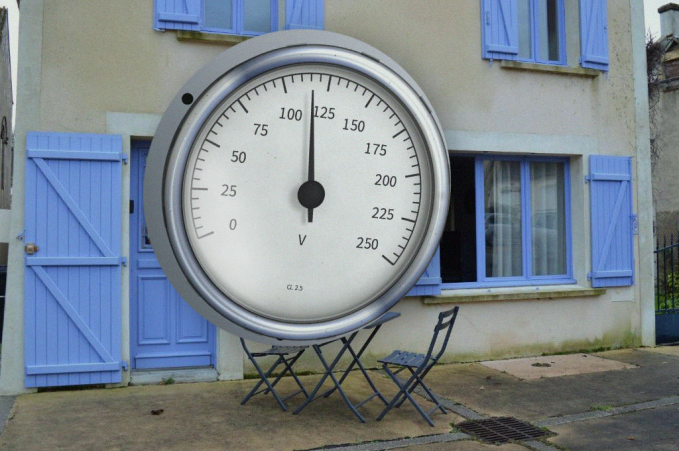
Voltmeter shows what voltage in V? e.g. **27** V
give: **115** V
